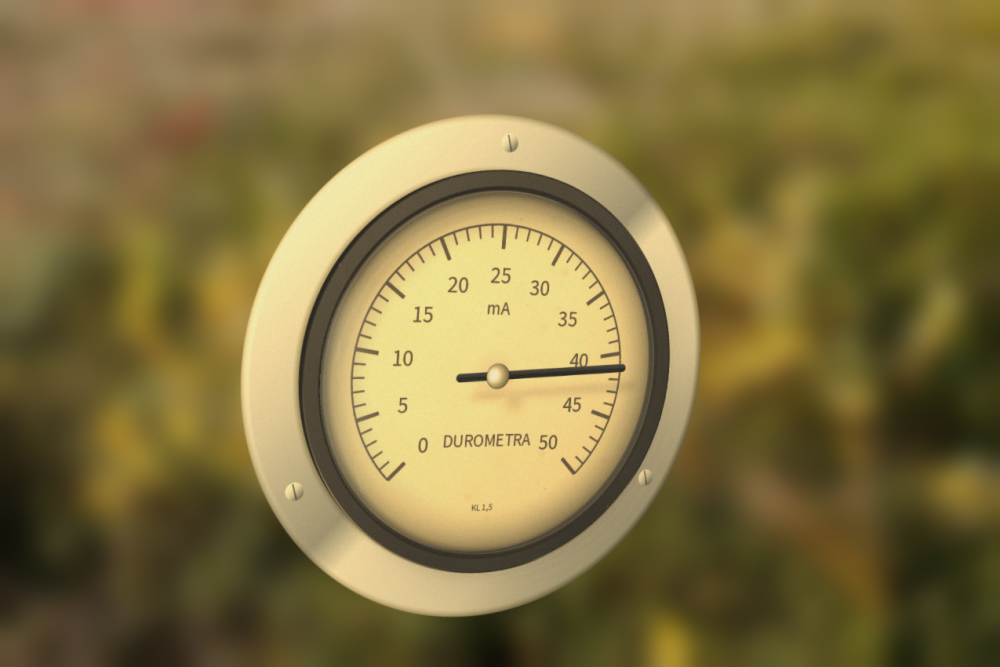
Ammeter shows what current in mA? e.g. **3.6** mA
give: **41** mA
